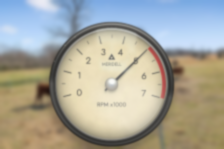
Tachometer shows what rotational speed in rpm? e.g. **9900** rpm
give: **5000** rpm
